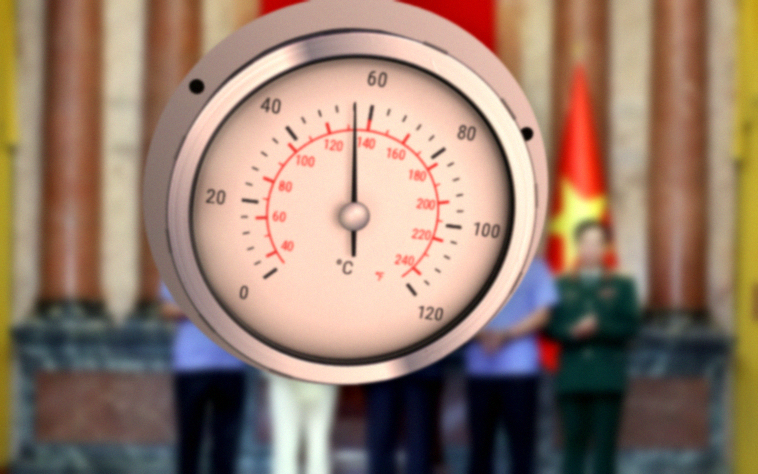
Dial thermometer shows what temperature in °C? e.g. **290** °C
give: **56** °C
